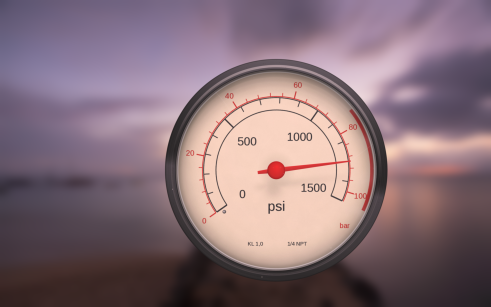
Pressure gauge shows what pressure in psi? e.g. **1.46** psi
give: **1300** psi
